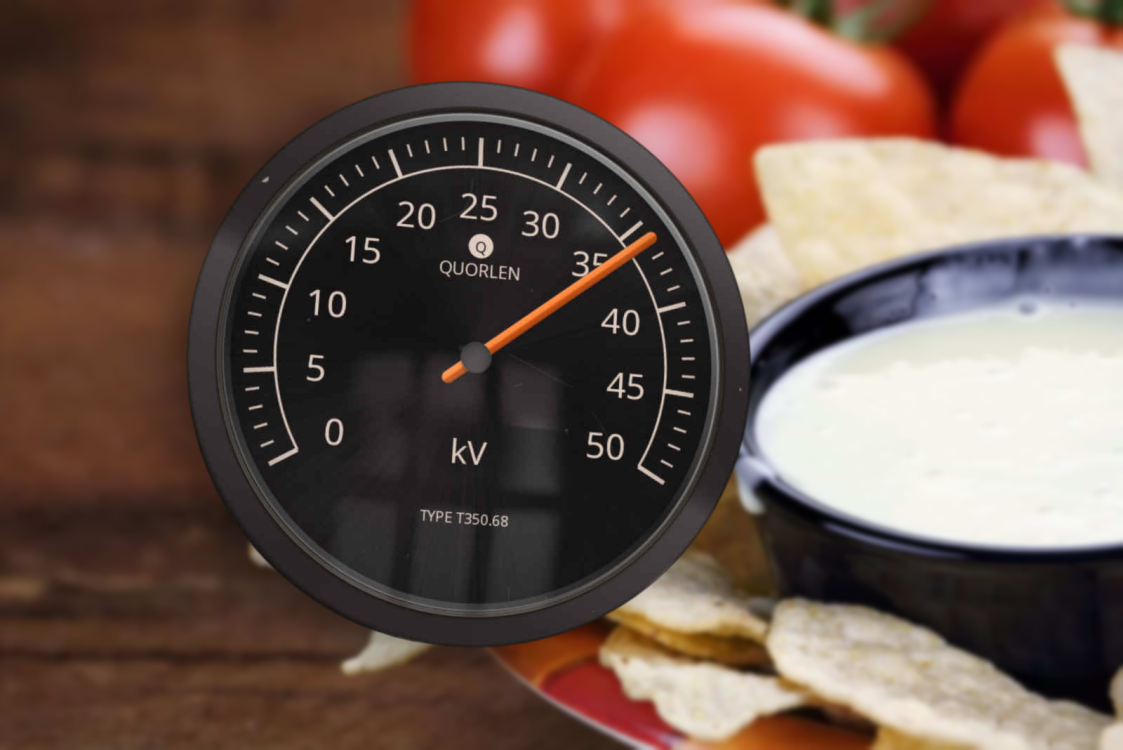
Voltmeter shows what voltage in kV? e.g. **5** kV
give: **36** kV
